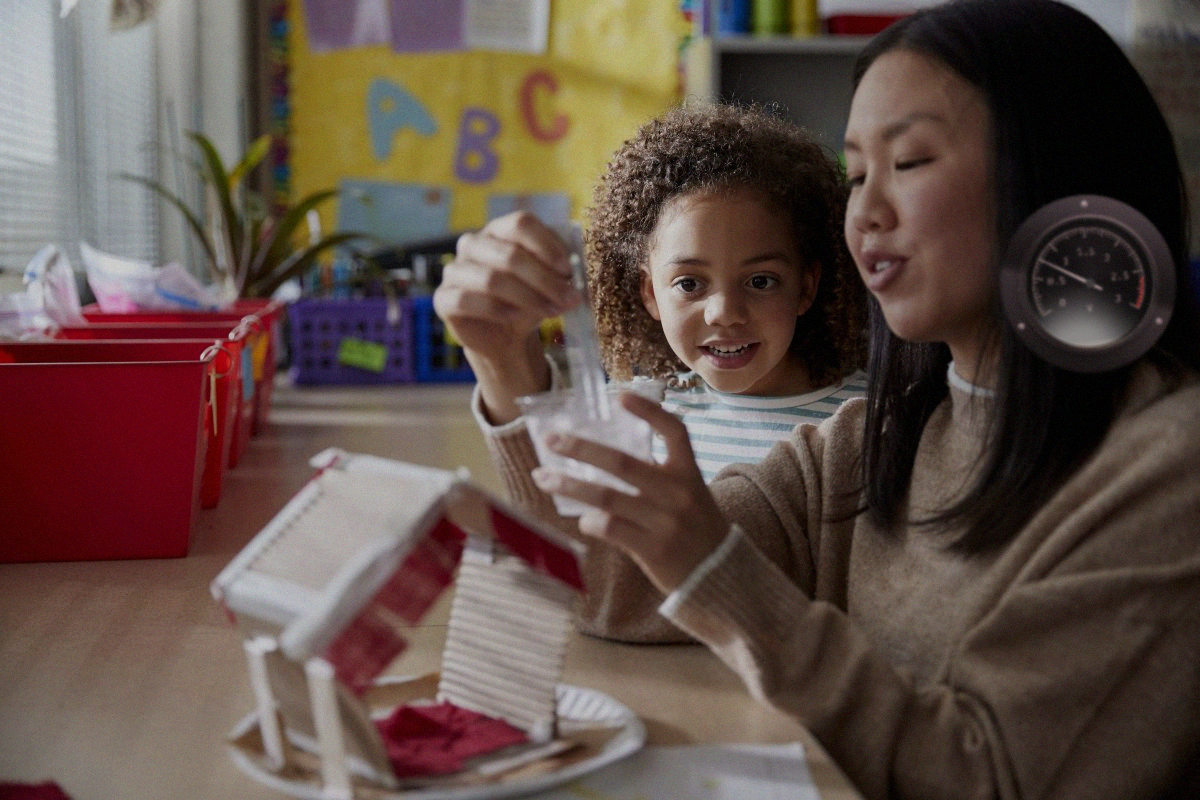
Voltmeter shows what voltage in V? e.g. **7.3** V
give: **0.75** V
